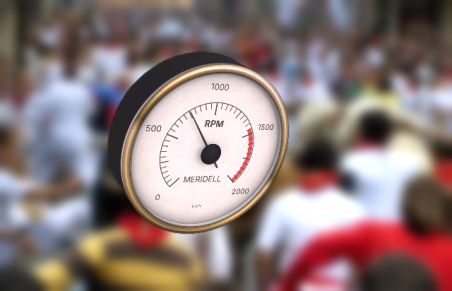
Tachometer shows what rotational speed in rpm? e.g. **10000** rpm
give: **750** rpm
